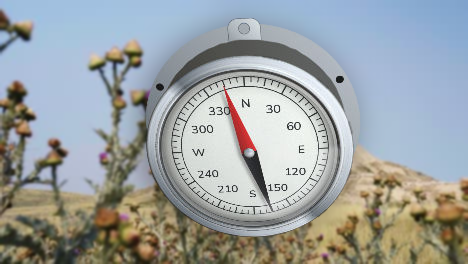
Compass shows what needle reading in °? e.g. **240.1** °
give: **345** °
